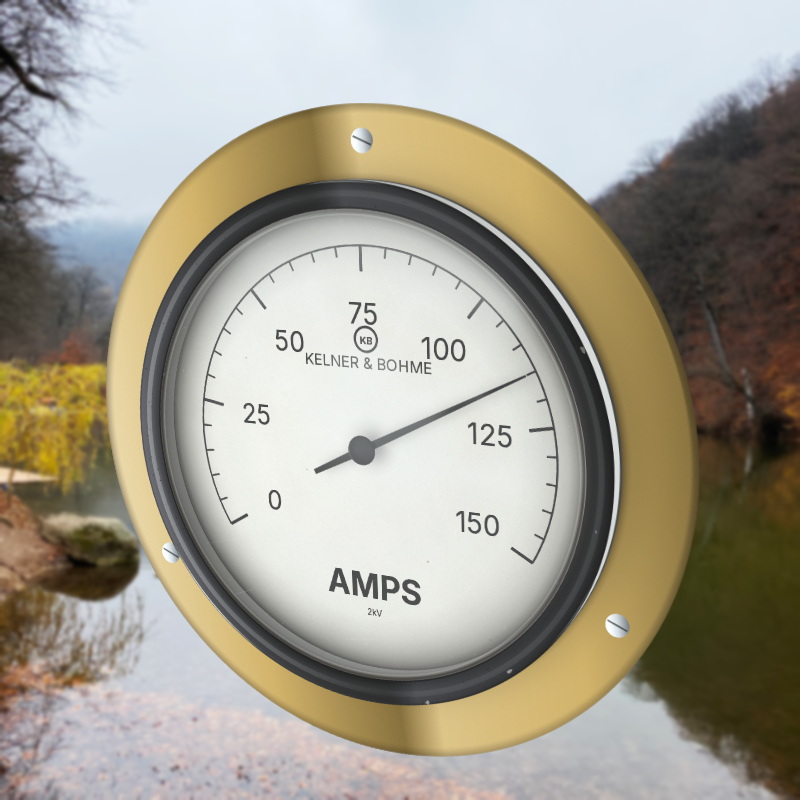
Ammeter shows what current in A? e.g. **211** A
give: **115** A
